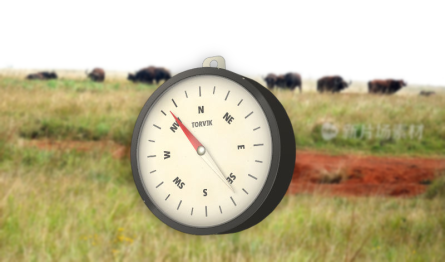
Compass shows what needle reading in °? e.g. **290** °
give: **322.5** °
